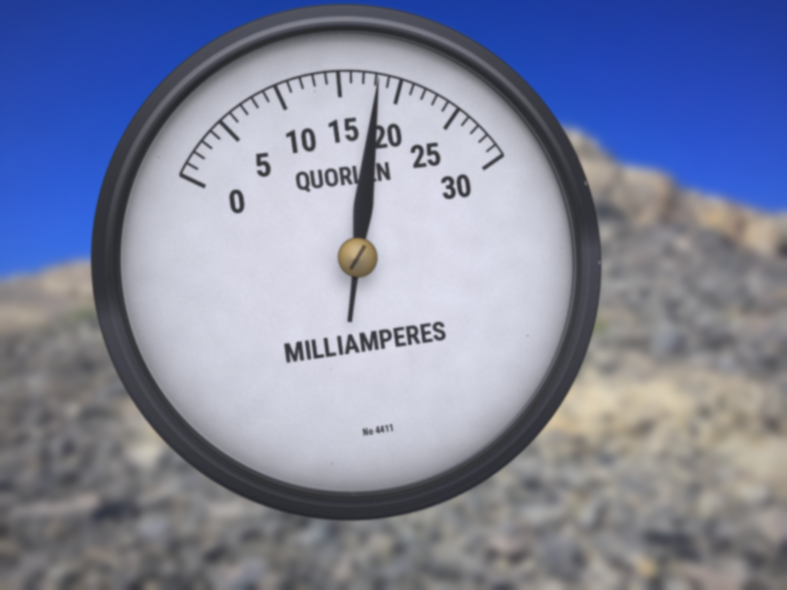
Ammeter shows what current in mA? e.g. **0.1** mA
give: **18** mA
